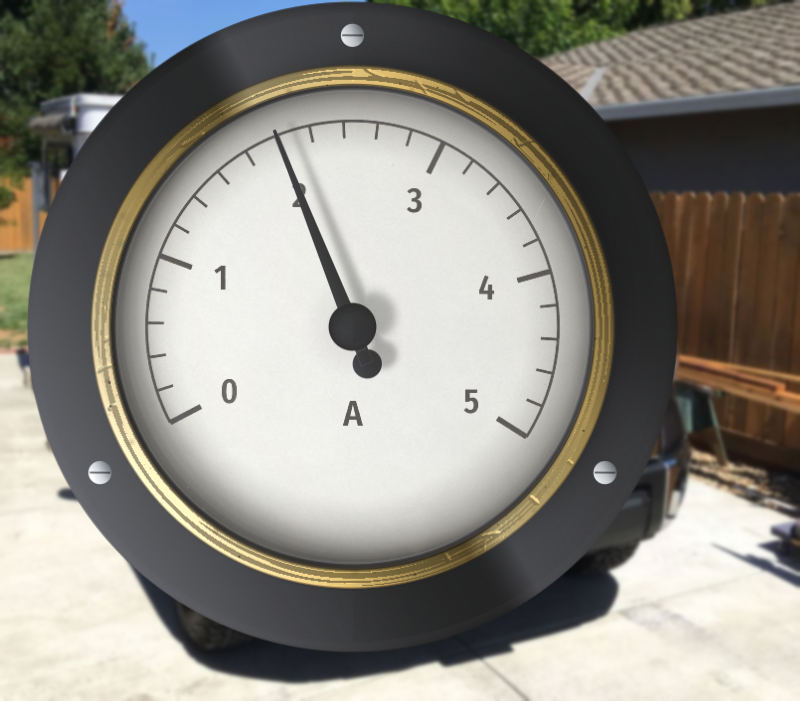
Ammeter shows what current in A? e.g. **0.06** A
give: **2** A
